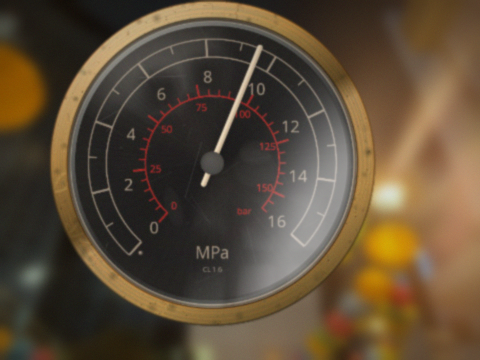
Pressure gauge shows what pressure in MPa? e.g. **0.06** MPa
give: **9.5** MPa
